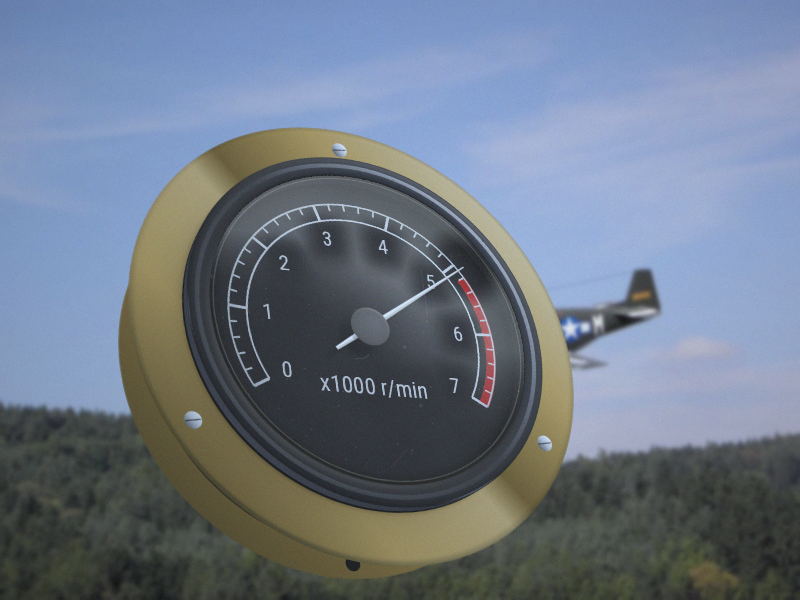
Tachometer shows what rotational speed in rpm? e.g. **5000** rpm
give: **5100** rpm
